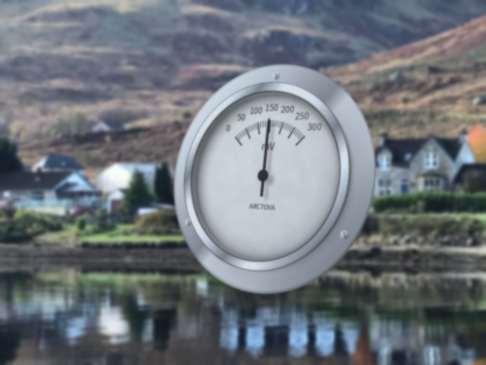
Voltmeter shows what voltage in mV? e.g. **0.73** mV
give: **150** mV
